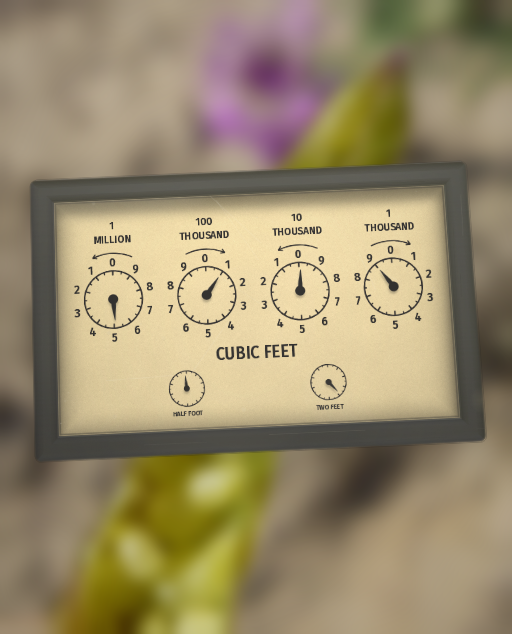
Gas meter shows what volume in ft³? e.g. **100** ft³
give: **509900** ft³
